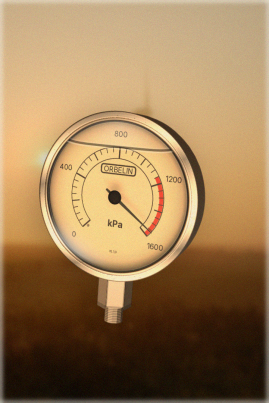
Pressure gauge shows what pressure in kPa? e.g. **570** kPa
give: **1550** kPa
